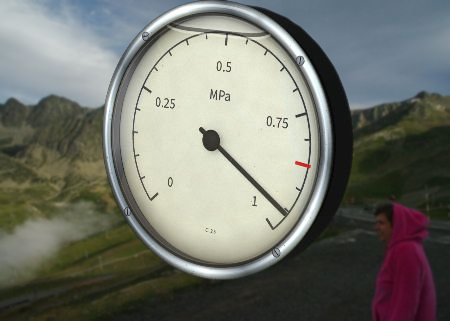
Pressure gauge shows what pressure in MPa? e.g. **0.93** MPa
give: **0.95** MPa
